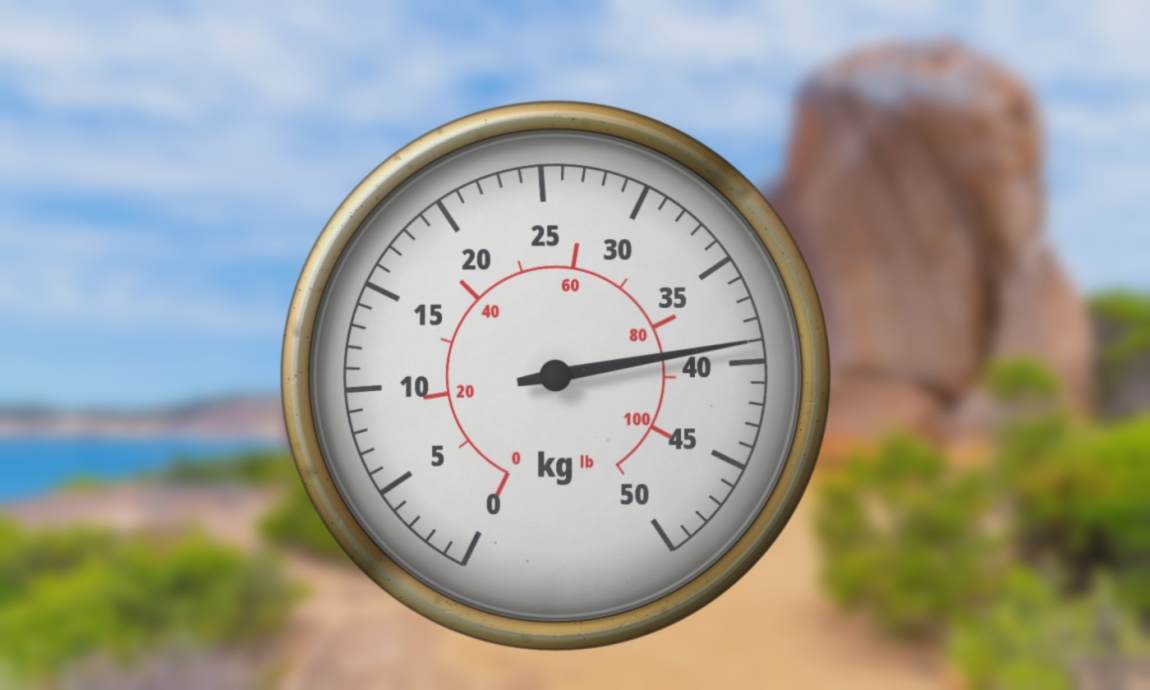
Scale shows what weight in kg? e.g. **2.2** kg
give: **39** kg
